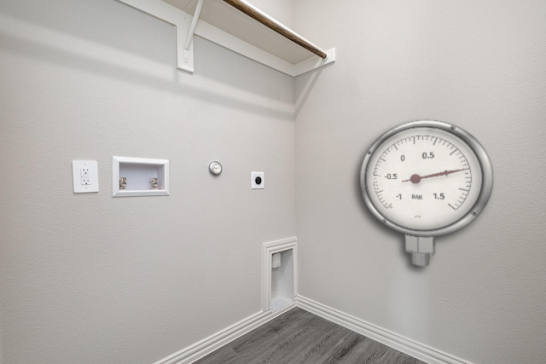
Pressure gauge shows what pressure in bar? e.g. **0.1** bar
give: **1** bar
